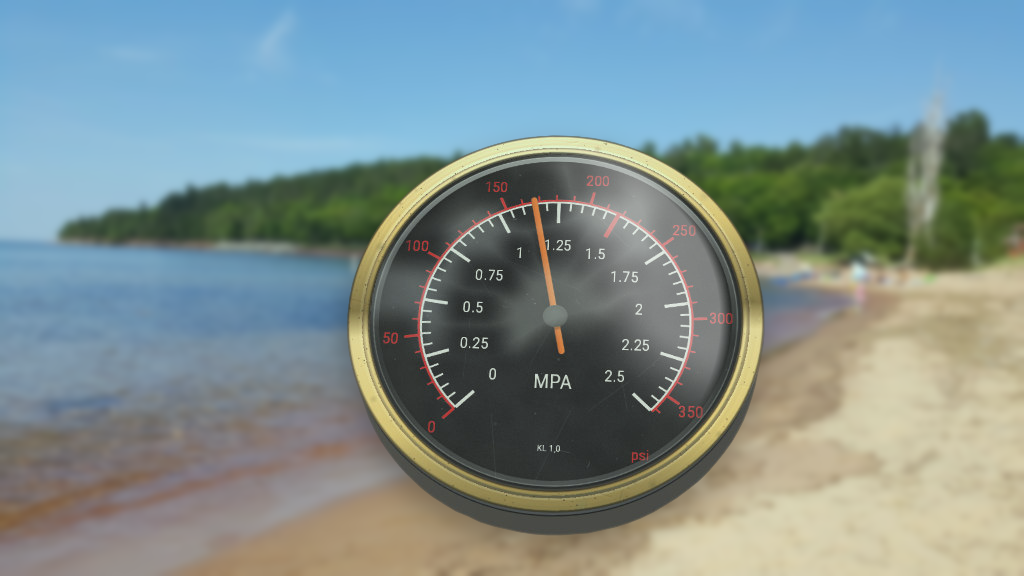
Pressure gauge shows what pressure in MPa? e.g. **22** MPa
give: **1.15** MPa
